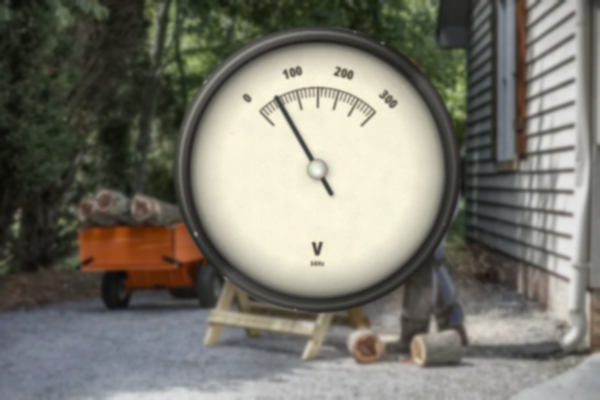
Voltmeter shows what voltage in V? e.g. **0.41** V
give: **50** V
